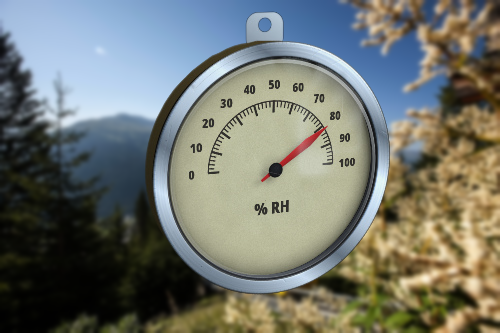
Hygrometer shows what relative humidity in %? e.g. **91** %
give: **80** %
